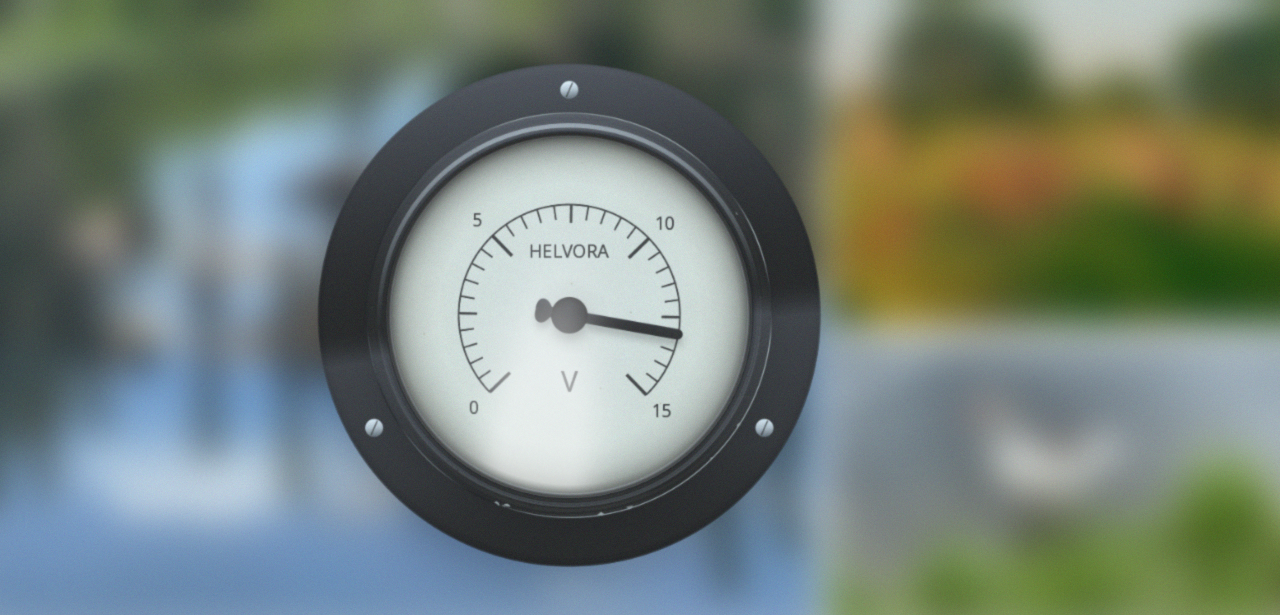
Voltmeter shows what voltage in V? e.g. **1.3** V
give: **13** V
